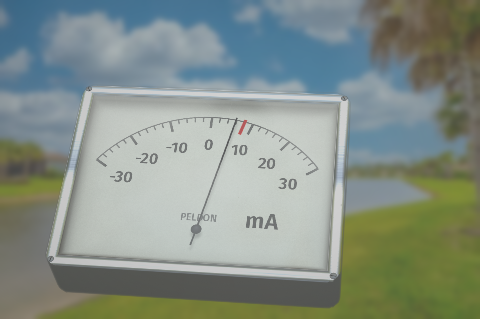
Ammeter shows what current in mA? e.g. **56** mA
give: **6** mA
